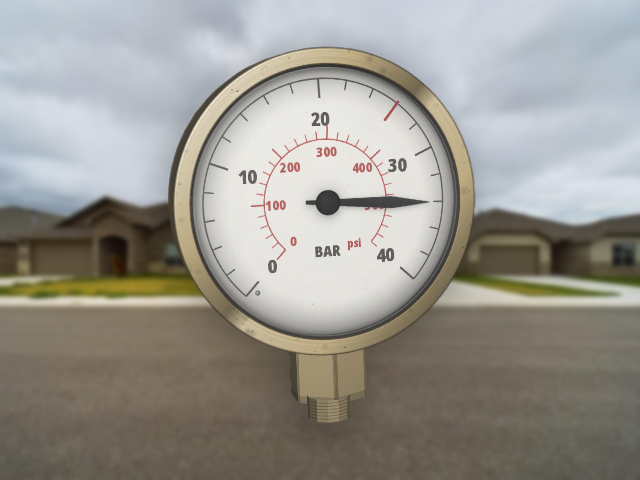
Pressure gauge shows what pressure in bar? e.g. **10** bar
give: **34** bar
